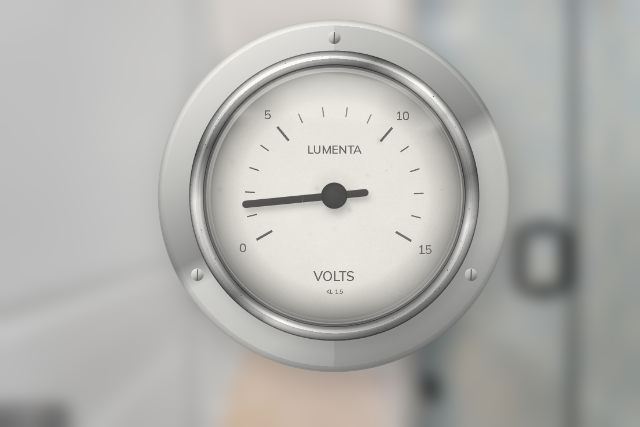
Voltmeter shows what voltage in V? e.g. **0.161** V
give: **1.5** V
